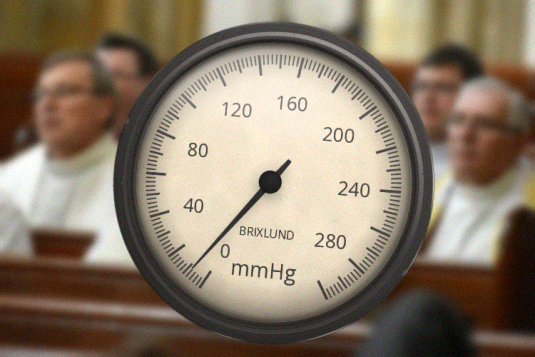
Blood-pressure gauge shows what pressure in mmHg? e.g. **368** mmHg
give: **8** mmHg
